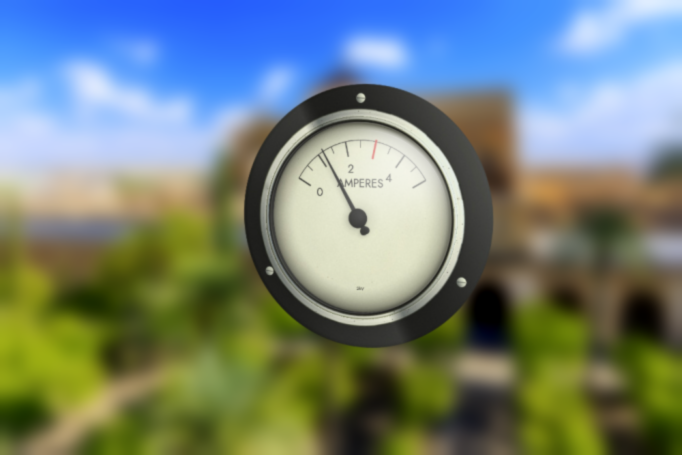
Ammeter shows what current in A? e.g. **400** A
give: **1.25** A
